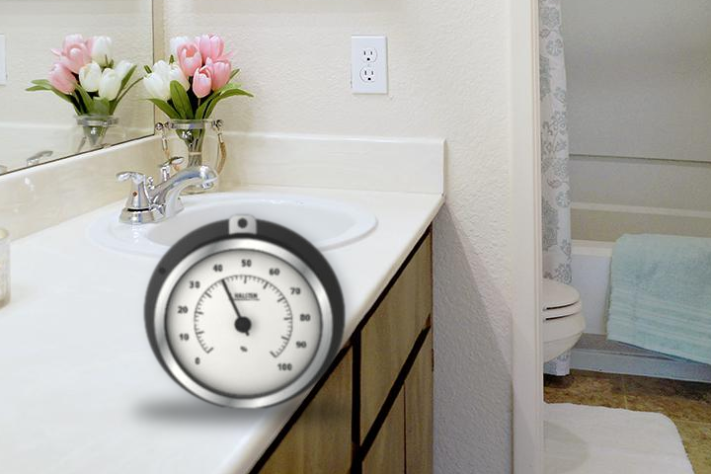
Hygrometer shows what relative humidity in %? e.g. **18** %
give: **40** %
